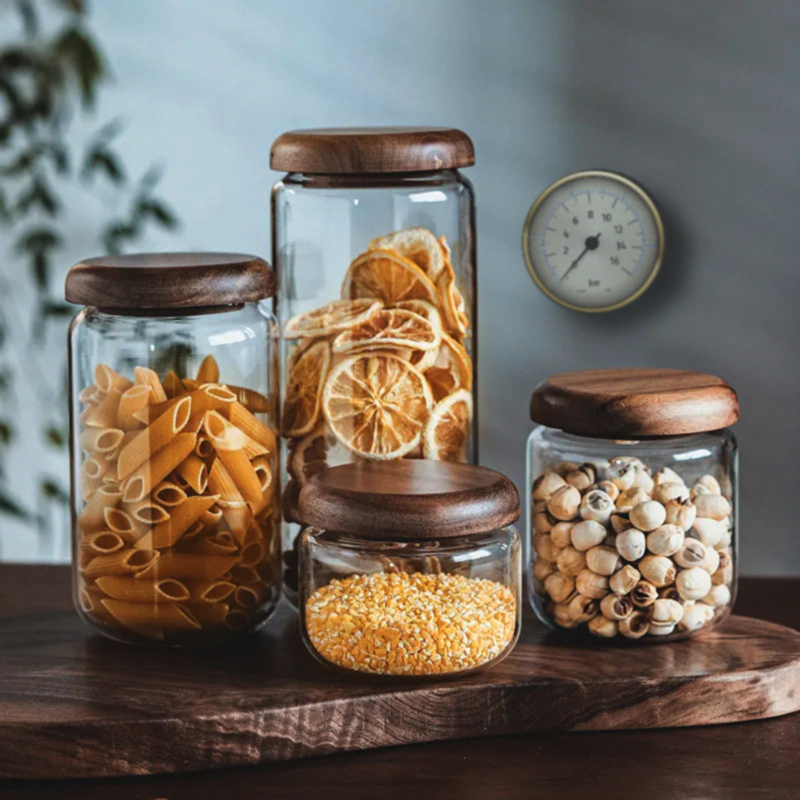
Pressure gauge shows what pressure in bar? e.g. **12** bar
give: **0** bar
